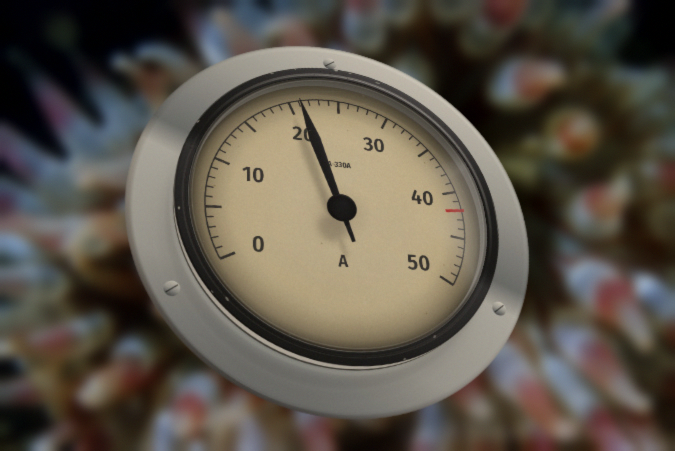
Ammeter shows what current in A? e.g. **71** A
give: **21** A
